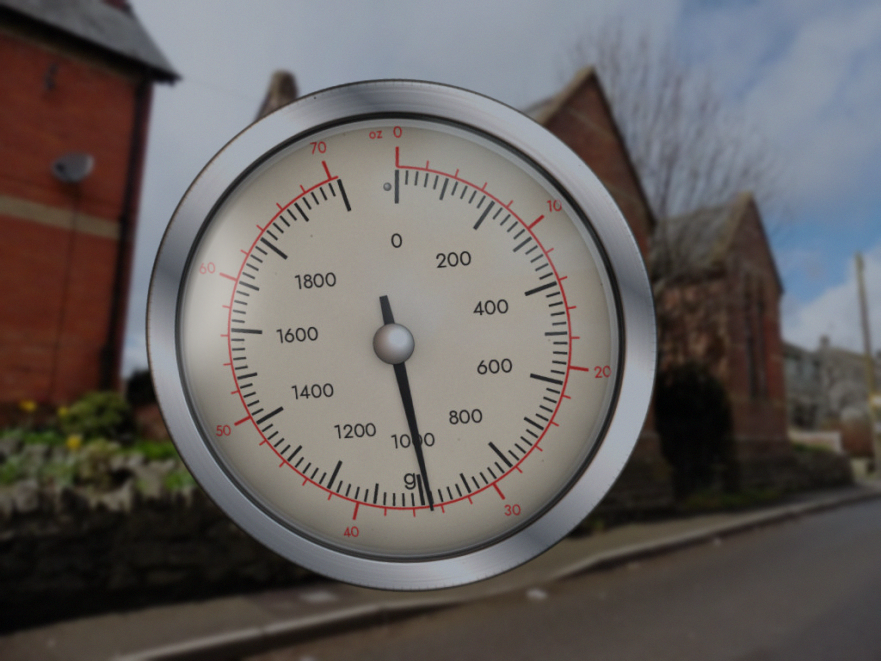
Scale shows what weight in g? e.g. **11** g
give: **980** g
